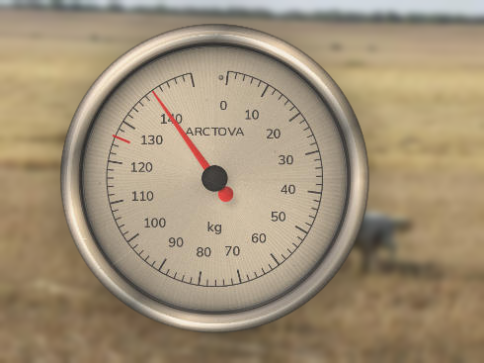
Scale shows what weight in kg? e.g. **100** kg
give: **140** kg
